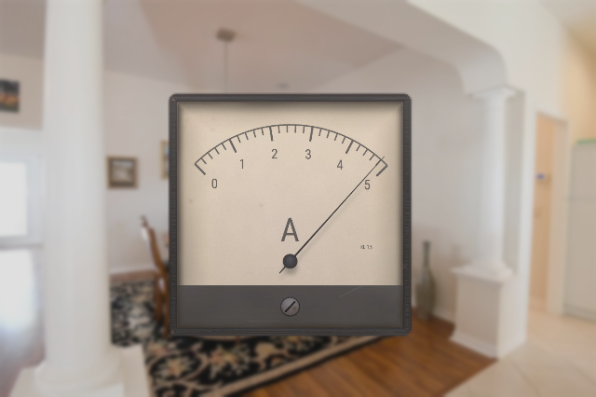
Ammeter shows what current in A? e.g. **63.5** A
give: **4.8** A
